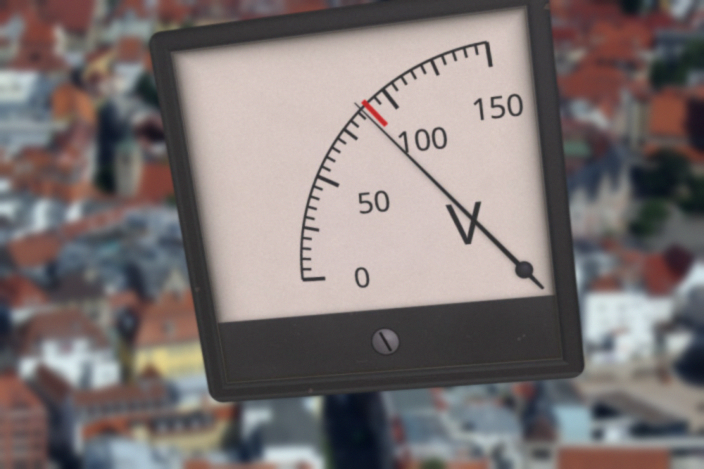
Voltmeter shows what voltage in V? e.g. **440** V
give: **87.5** V
